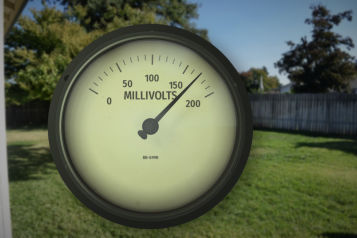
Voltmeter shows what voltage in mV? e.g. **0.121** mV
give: **170** mV
